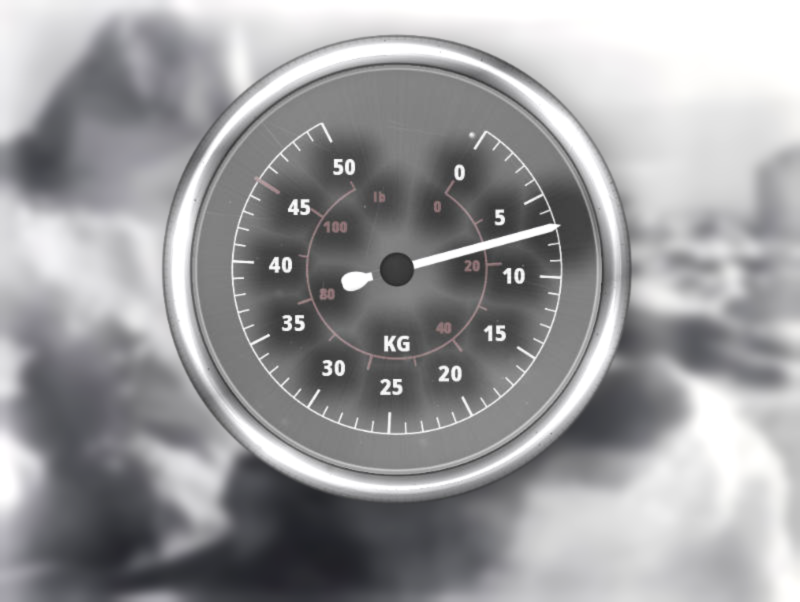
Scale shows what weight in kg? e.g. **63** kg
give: **7** kg
